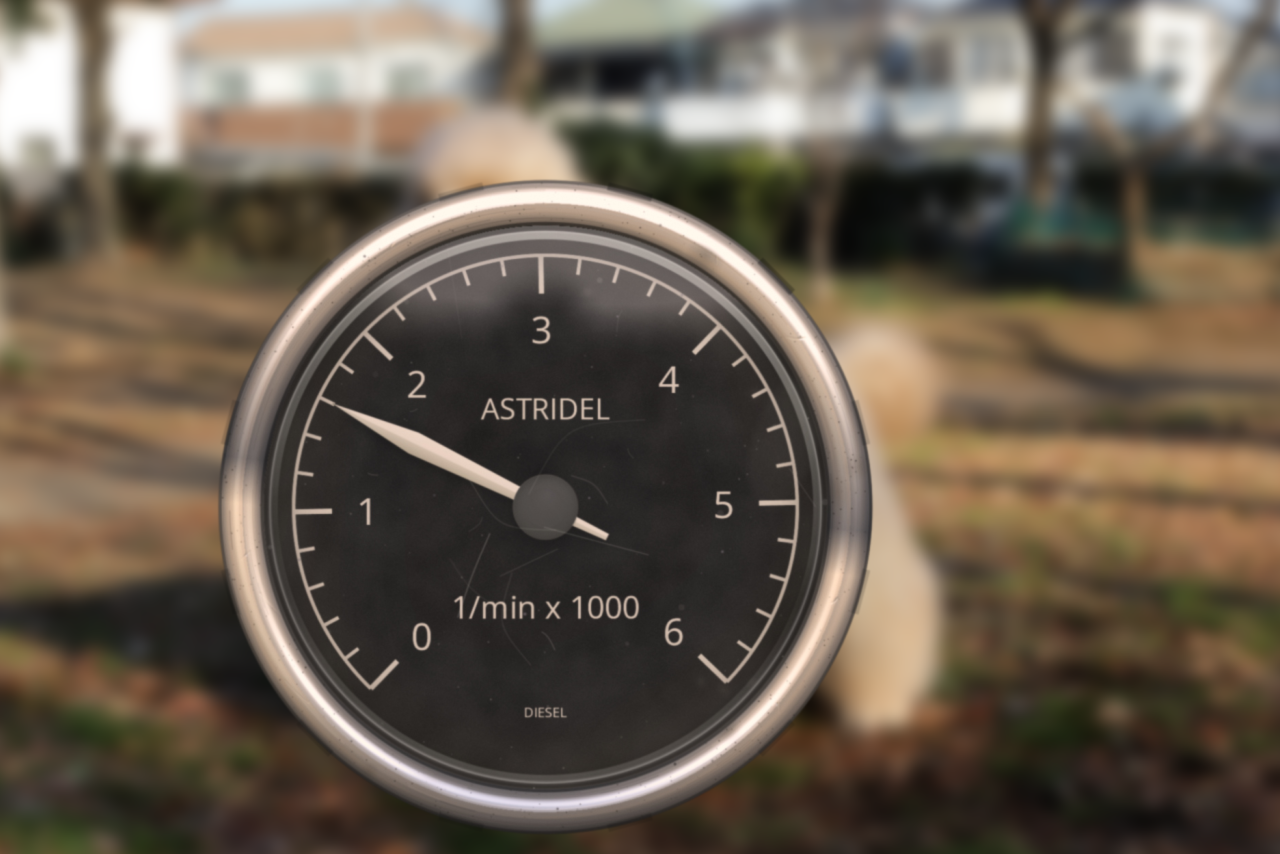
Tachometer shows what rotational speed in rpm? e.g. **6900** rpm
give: **1600** rpm
